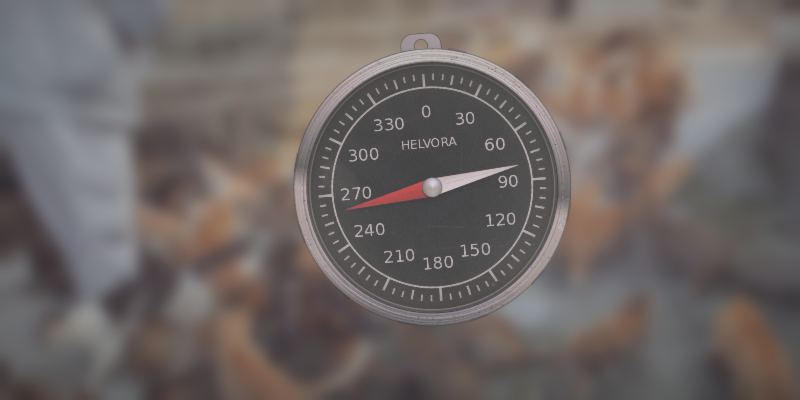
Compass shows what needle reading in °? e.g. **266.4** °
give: **260** °
